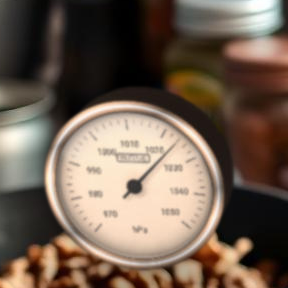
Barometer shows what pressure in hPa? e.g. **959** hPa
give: **1024** hPa
